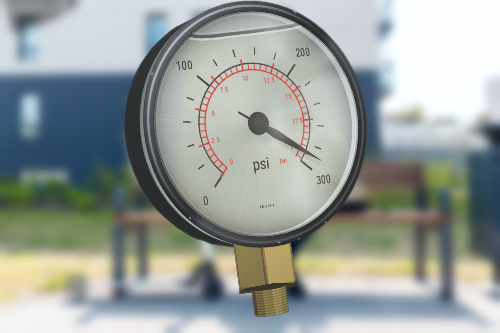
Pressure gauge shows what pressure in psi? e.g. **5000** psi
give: **290** psi
